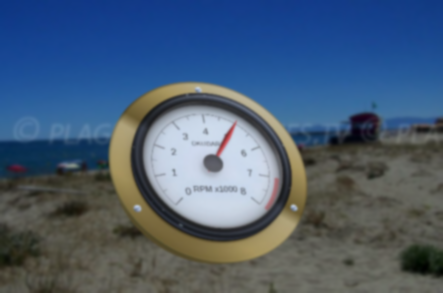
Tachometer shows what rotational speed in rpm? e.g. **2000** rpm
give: **5000** rpm
